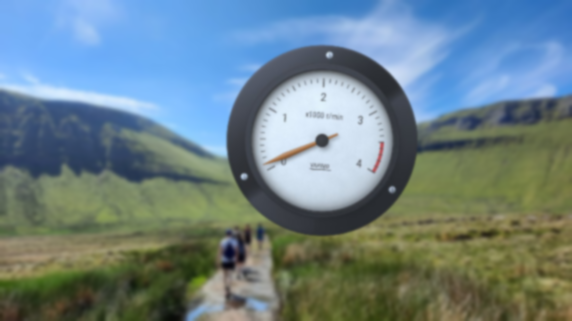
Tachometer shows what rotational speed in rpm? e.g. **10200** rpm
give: **100** rpm
